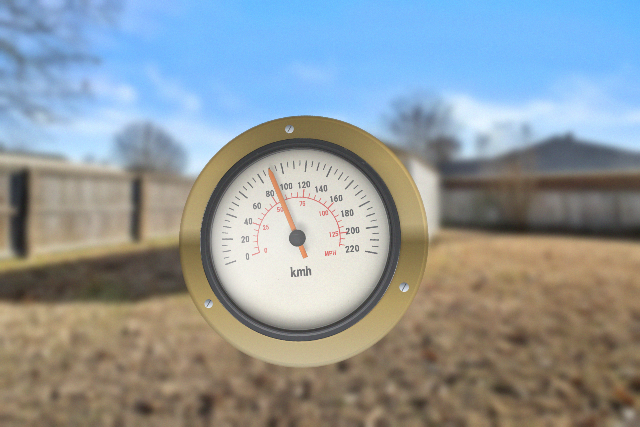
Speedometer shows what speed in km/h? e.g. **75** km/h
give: **90** km/h
